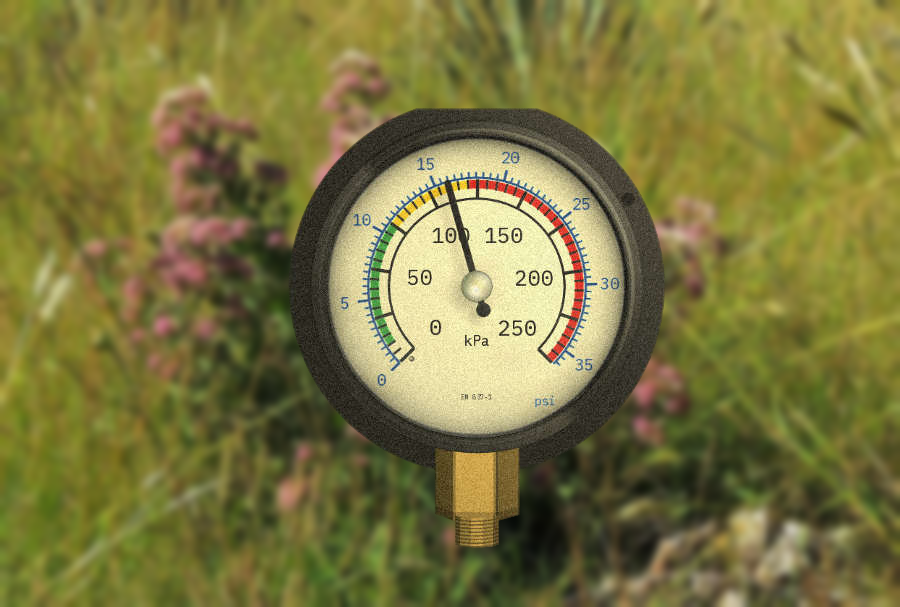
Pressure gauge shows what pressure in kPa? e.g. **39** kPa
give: **110** kPa
